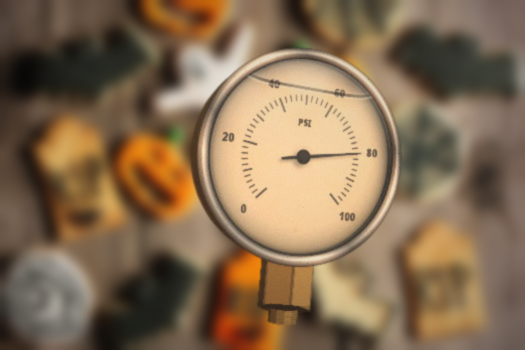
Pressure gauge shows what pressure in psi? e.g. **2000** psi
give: **80** psi
